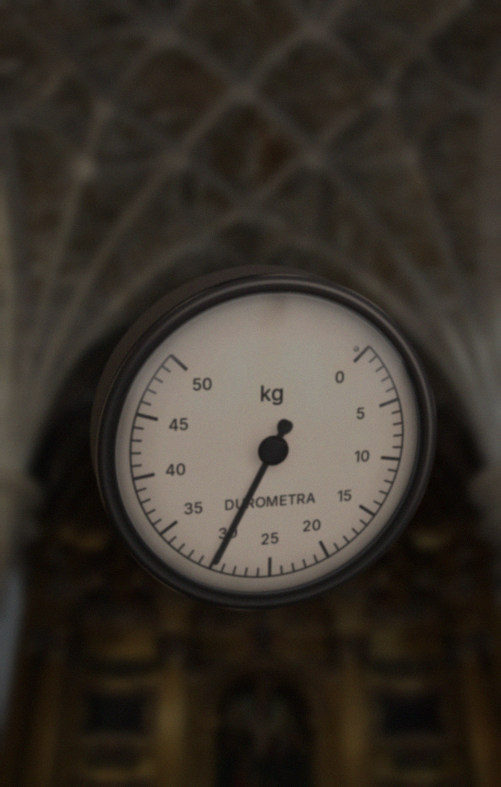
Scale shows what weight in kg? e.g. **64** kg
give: **30** kg
